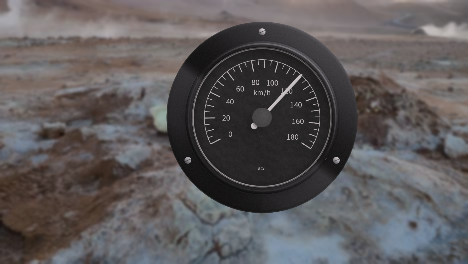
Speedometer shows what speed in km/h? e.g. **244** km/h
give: **120** km/h
